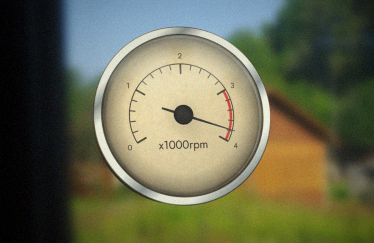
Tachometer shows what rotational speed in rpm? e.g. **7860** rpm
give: **3800** rpm
